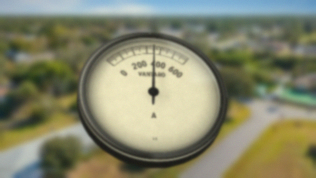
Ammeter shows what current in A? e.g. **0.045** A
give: **350** A
